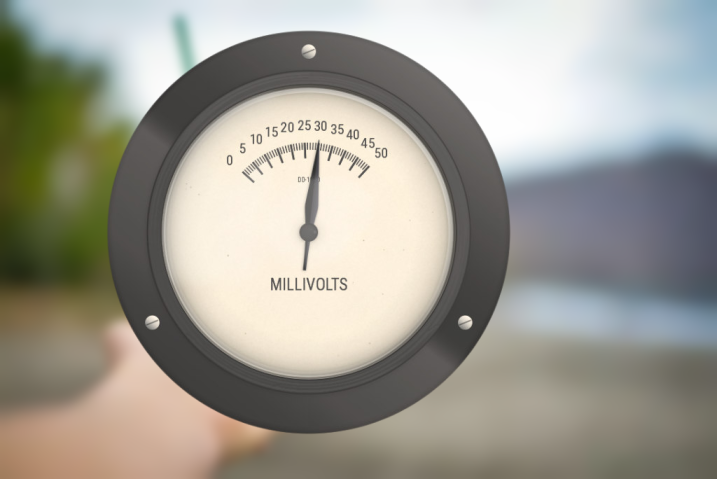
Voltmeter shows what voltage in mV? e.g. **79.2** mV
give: **30** mV
